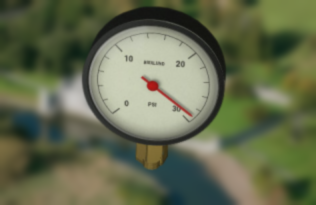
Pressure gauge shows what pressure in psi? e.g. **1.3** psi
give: **29** psi
